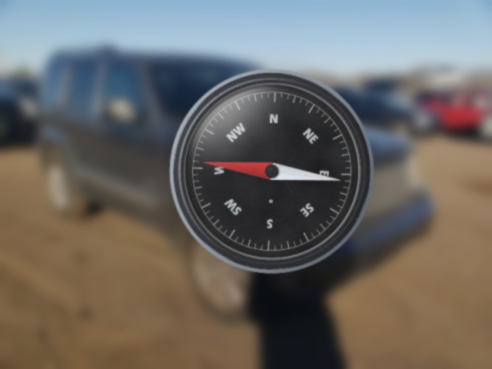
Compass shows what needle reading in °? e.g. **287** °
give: **275** °
